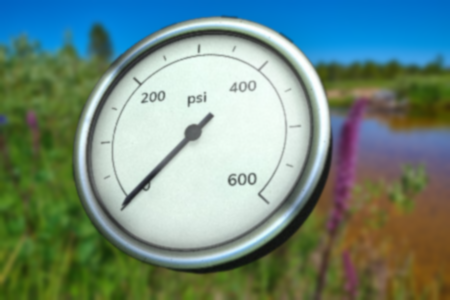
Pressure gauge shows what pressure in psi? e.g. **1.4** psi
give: **0** psi
